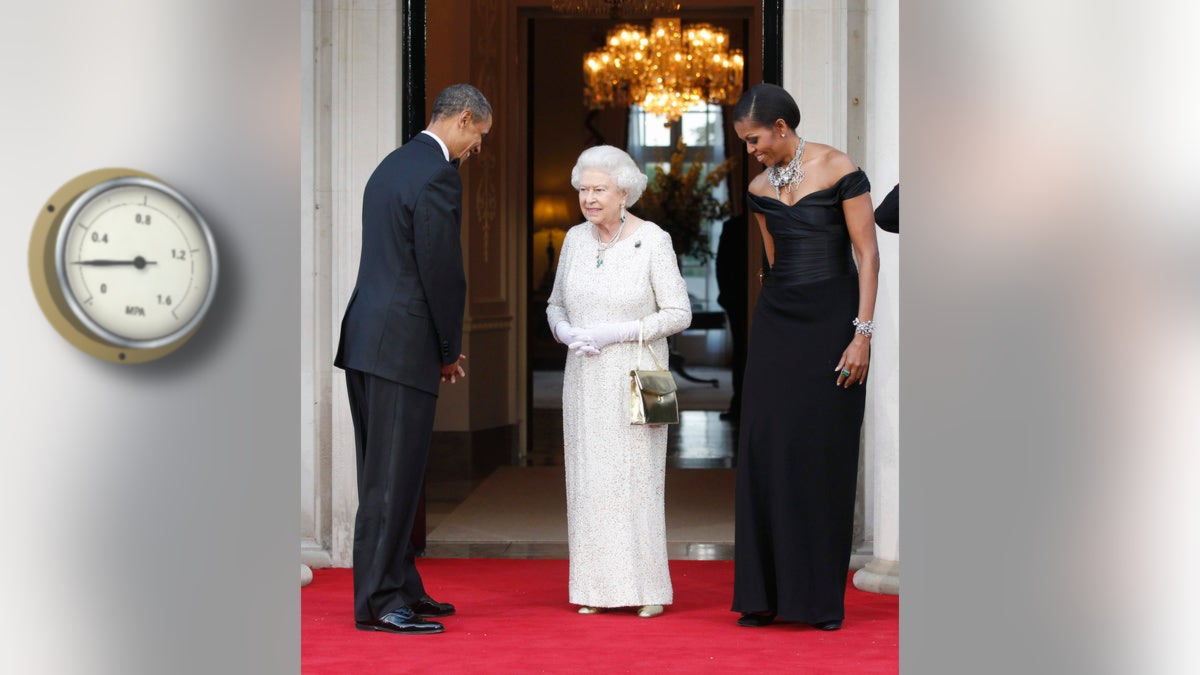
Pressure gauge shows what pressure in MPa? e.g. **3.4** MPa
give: **0.2** MPa
